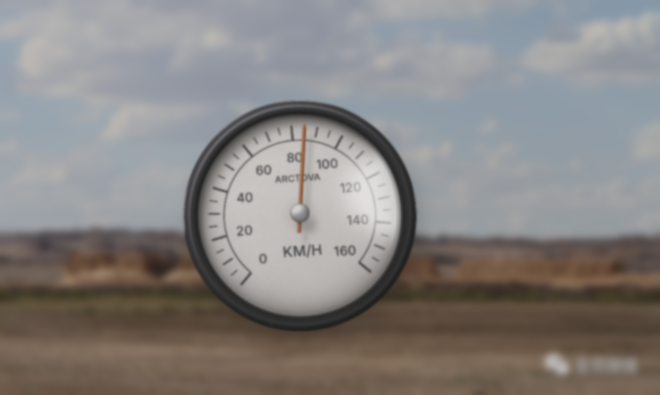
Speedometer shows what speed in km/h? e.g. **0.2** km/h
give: **85** km/h
